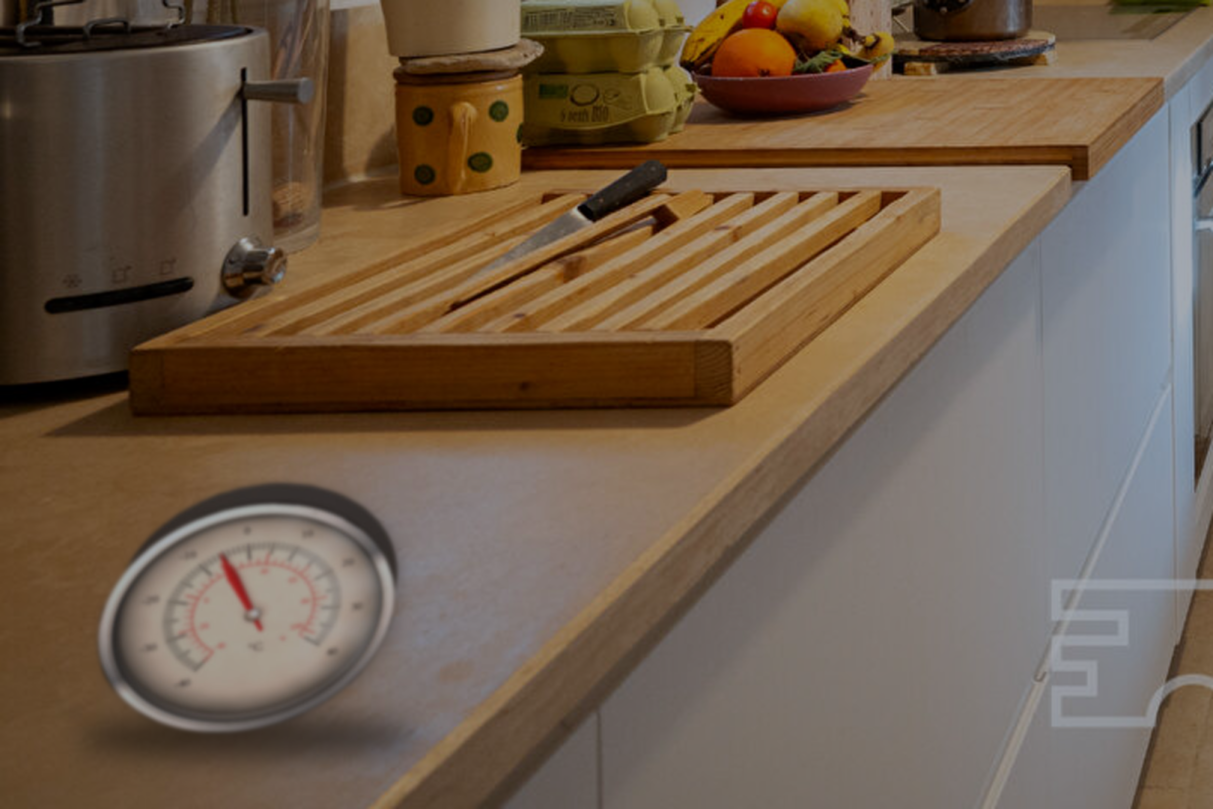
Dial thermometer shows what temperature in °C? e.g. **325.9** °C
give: **-5** °C
